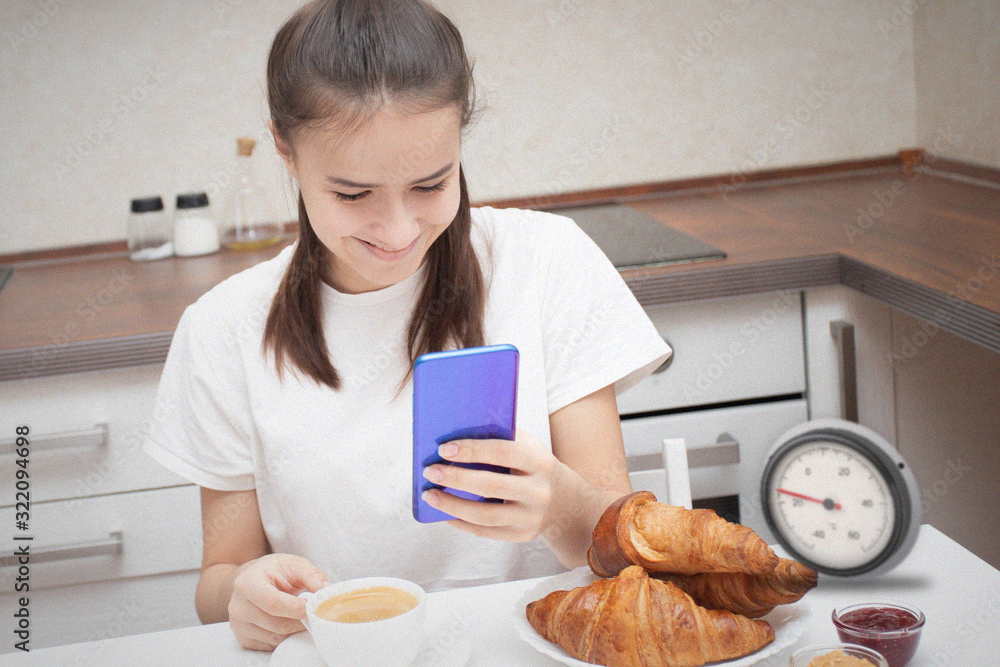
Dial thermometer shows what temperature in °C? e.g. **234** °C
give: **-15** °C
